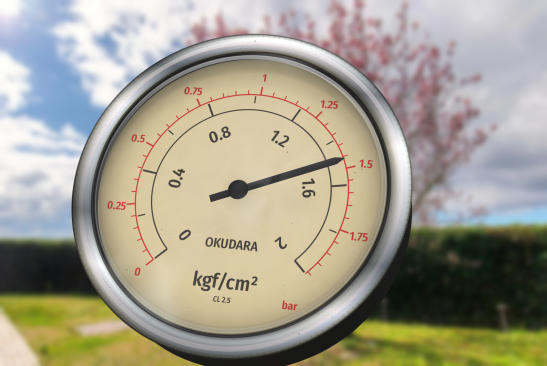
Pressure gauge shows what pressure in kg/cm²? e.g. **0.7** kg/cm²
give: **1.5** kg/cm²
